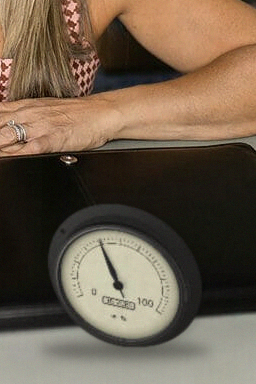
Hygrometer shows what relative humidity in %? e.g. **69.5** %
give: **40** %
